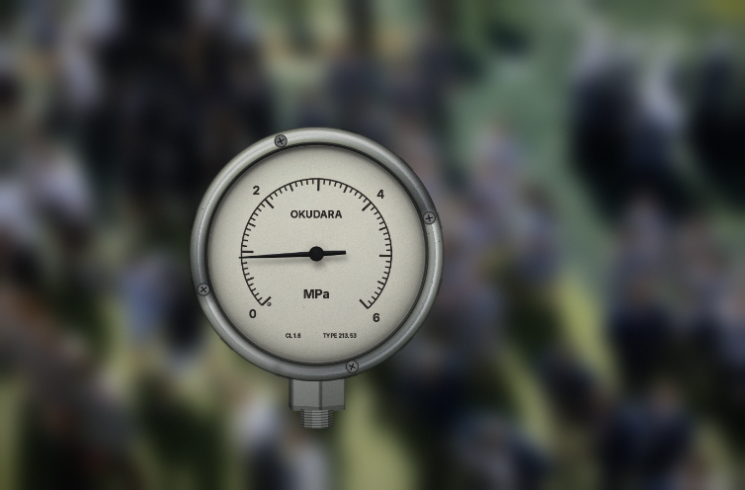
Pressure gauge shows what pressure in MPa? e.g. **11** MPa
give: **0.9** MPa
